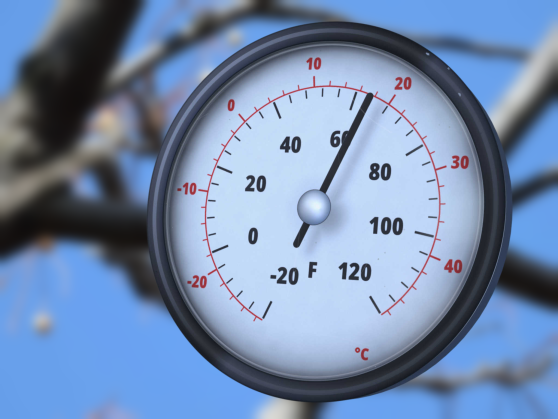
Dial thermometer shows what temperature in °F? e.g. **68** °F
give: **64** °F
